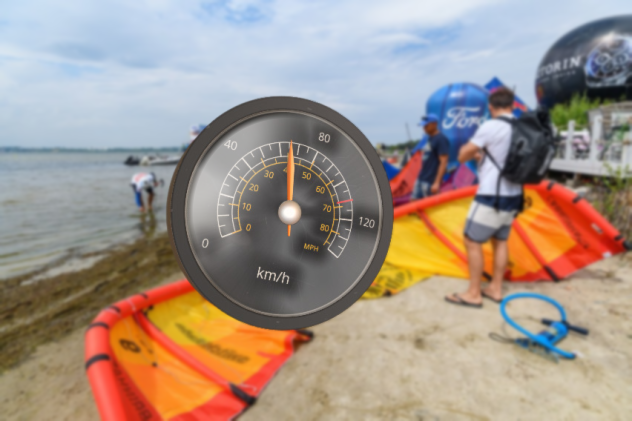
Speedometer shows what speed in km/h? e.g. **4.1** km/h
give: **65** km/h
